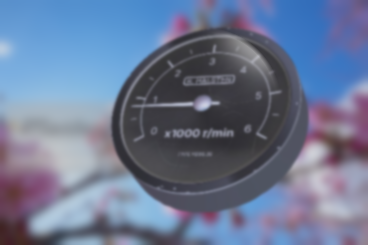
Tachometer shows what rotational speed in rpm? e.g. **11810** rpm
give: **750** rpm
